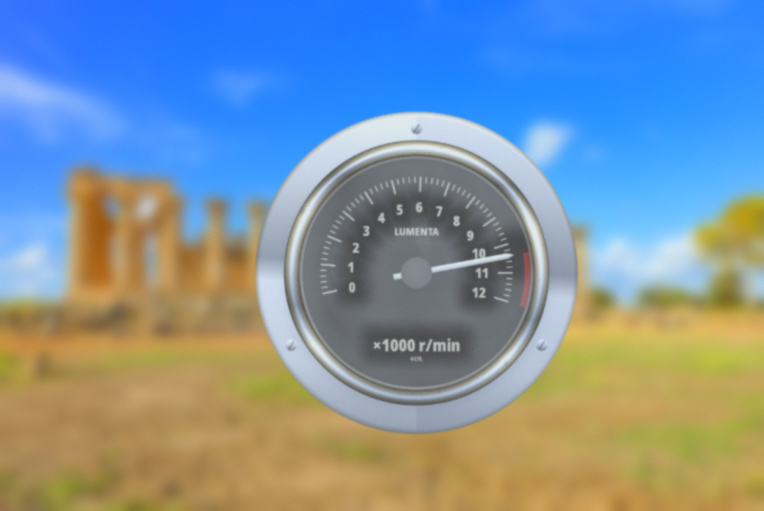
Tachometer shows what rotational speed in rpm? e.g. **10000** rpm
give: **10400** rpm
